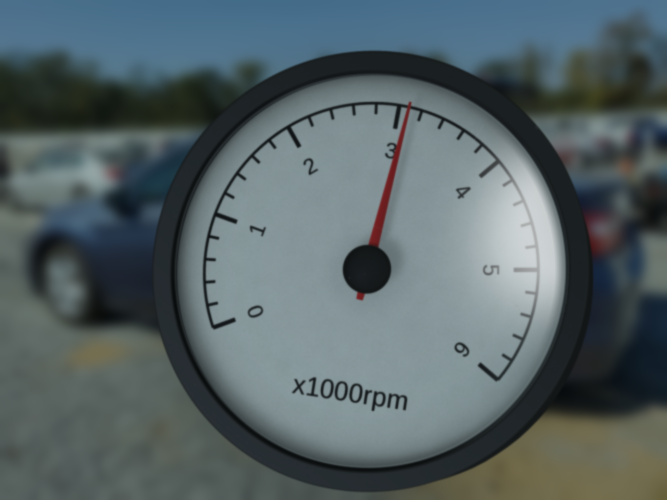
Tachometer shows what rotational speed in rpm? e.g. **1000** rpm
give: **3100** rpm
